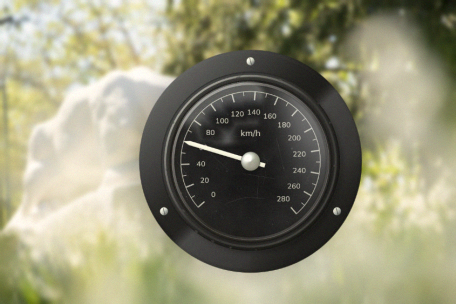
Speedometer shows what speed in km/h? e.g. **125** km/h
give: **60** km/h
